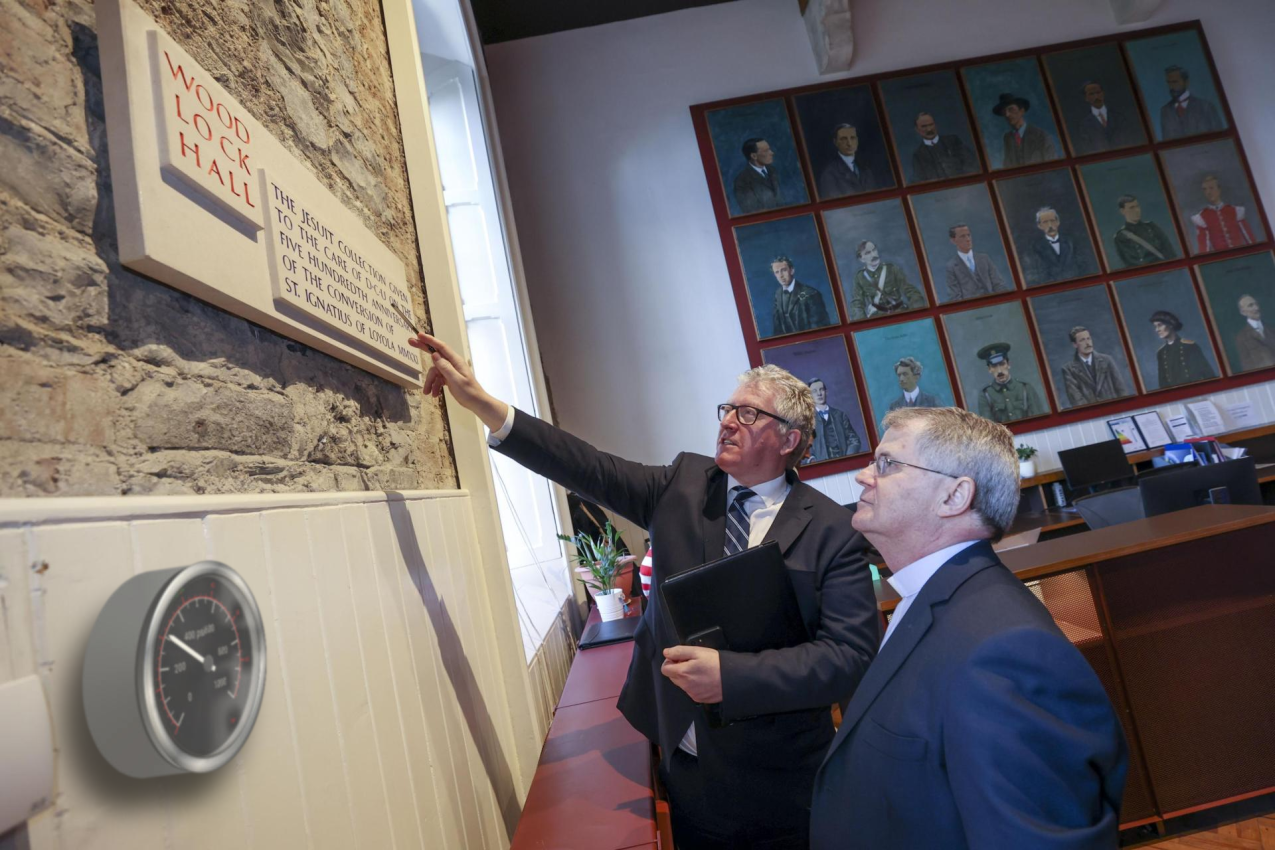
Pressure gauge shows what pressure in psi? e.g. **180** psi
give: **300** psi
